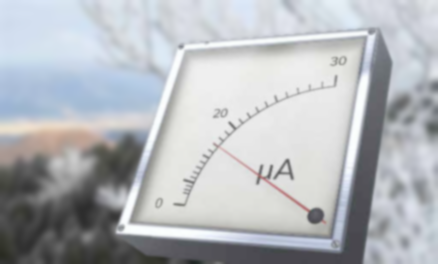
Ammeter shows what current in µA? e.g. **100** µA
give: **17** µA
